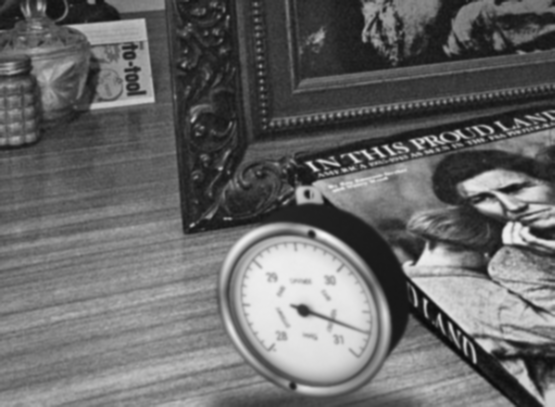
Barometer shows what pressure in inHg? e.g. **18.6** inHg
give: **30.7** inHg
